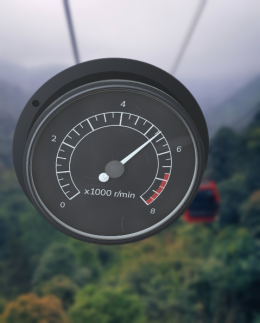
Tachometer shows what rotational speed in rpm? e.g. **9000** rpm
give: **5250** rpm
